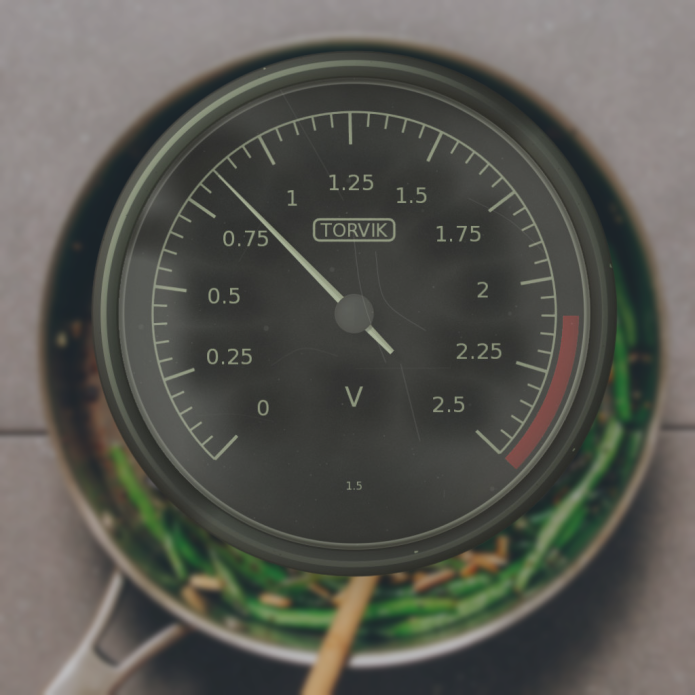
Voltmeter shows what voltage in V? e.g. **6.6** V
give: **0.85** V
